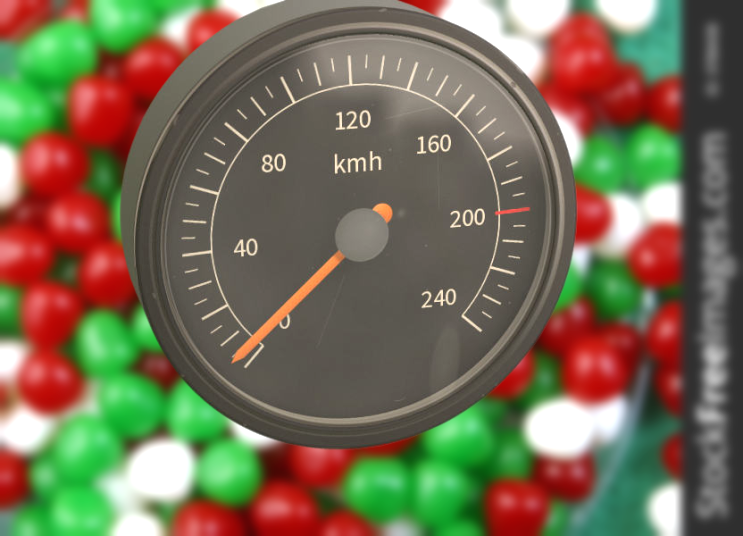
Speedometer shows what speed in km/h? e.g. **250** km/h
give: **5** km/h
